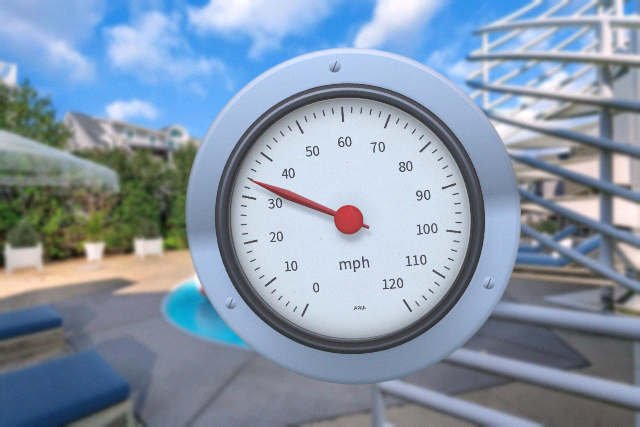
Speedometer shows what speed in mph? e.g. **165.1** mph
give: **34** mph
